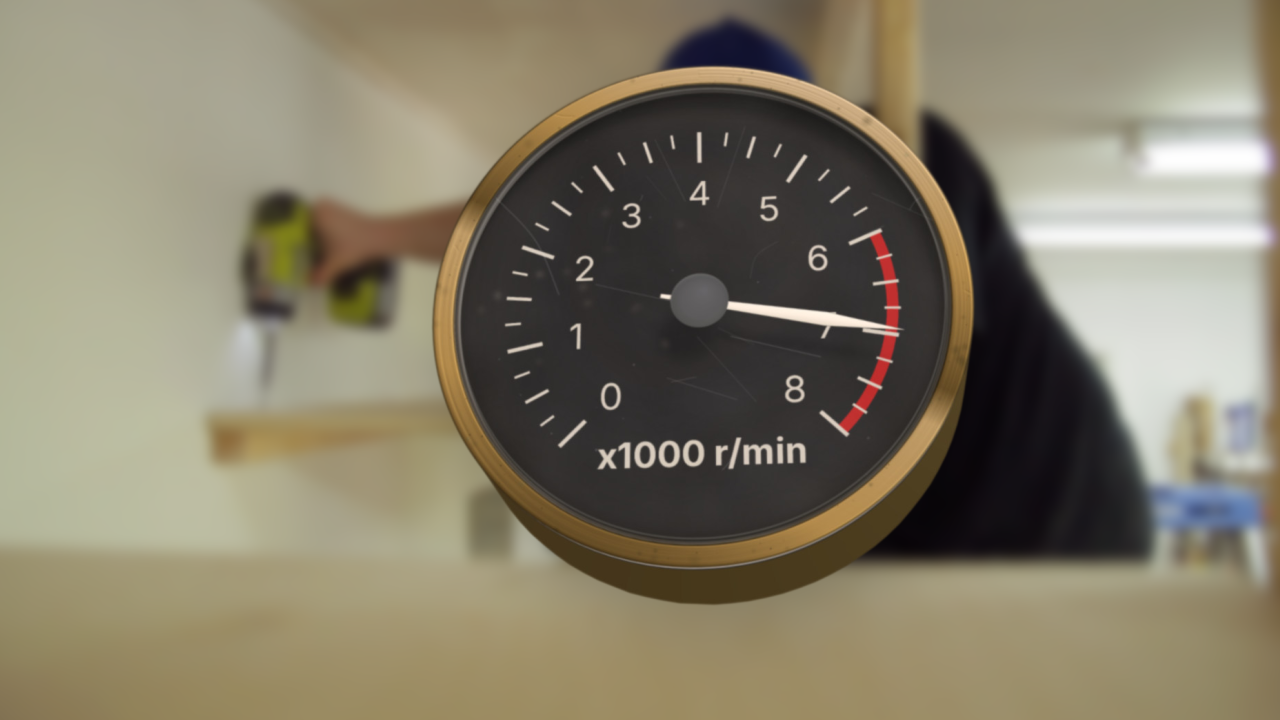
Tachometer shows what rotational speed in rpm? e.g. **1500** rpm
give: **7000** rpm
